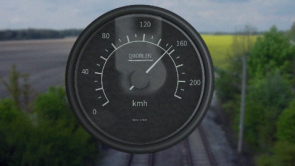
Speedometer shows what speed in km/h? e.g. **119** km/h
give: **155** km/h
